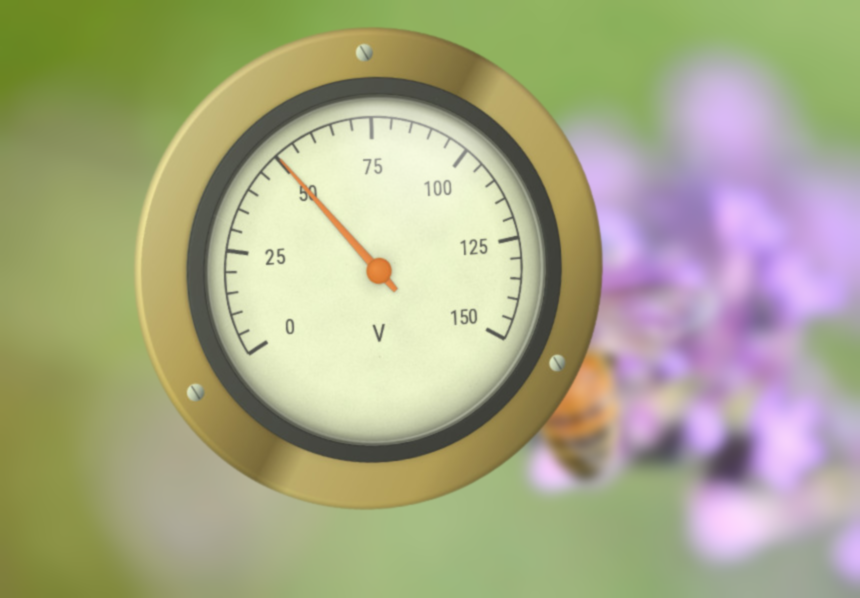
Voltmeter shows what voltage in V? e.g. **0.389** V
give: **50** V
